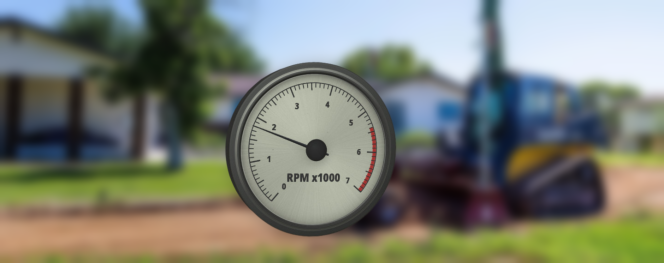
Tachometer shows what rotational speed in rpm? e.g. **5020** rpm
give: **1800** rpm
